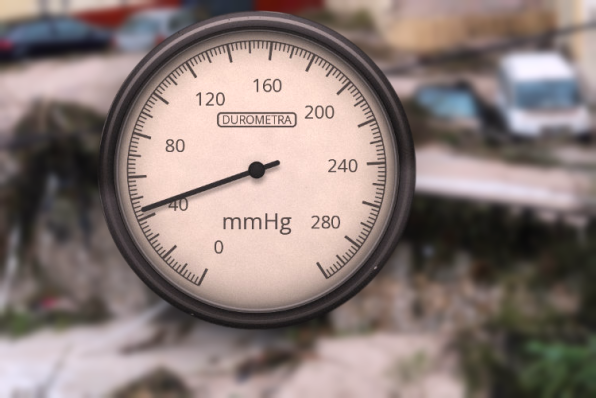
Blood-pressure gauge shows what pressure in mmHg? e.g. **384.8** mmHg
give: **44** mmHg
